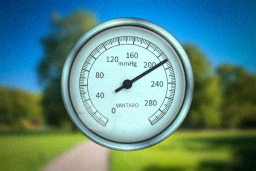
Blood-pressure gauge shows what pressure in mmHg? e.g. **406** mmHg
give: **210** mmHg
